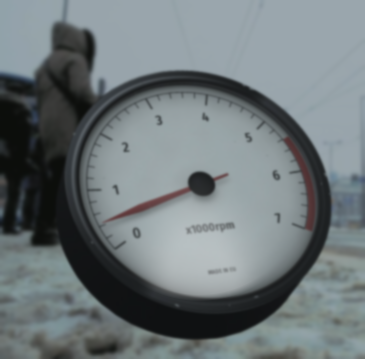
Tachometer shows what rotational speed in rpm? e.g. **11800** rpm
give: **400** rpm
